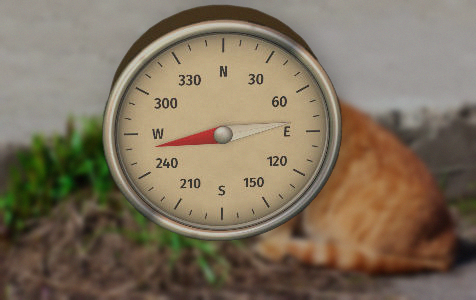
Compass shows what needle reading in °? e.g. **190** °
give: **260** °
